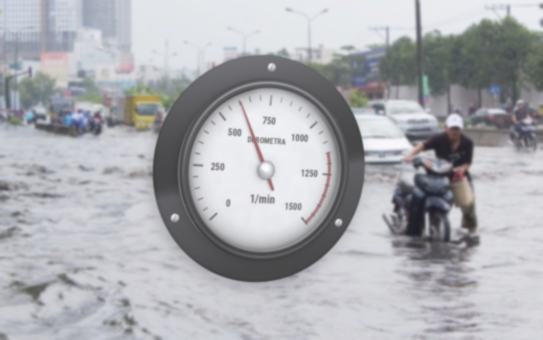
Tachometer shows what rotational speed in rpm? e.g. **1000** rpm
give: **600** rpm
